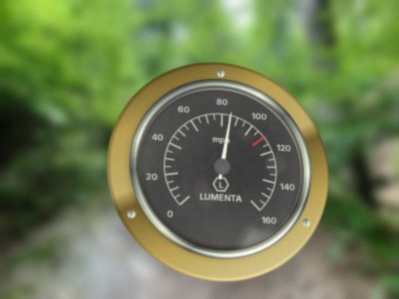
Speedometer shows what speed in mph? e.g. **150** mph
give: **85** mph
